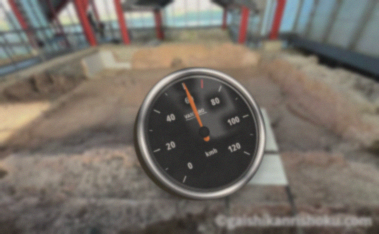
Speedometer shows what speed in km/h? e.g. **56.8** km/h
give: **60** km/h
